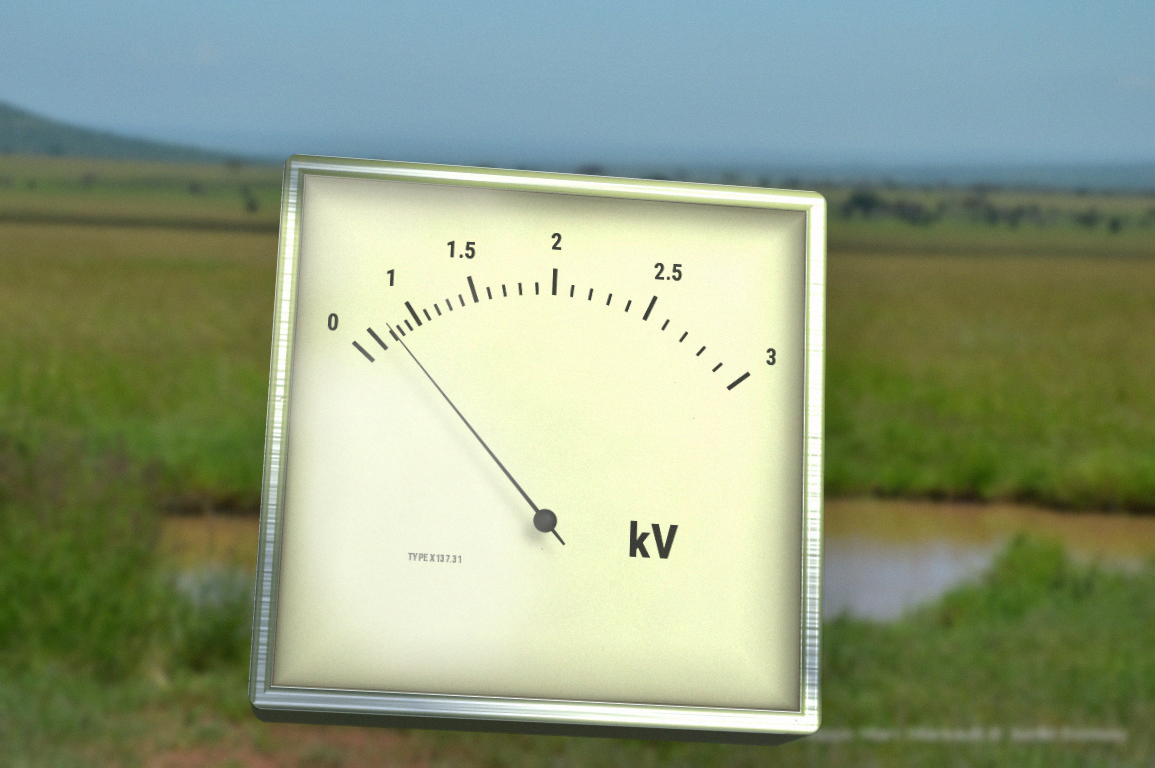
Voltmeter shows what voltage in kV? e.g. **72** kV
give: **0.7** kV
